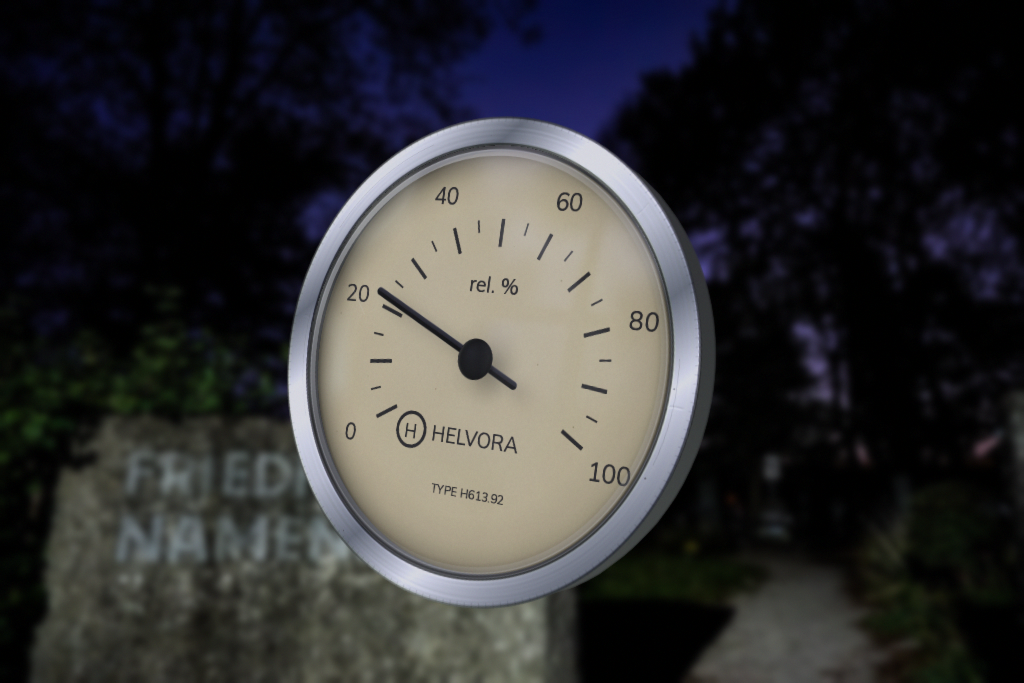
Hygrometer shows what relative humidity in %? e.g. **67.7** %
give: **22.5** %
